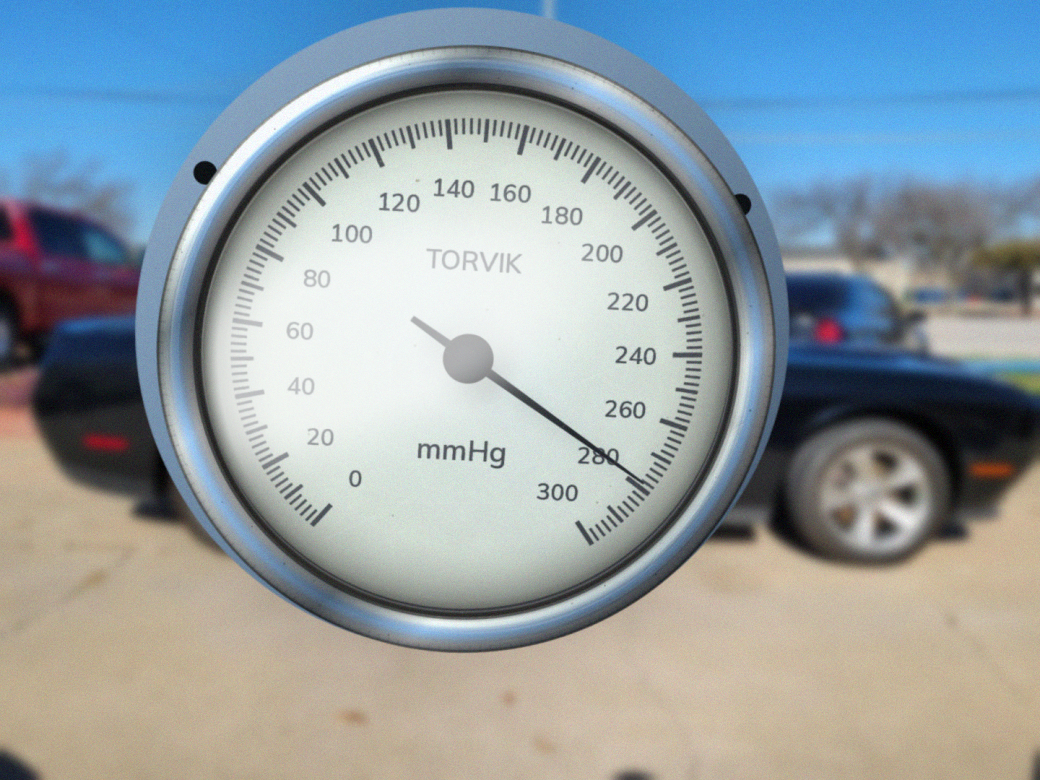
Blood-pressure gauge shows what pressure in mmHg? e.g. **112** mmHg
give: **278** mmHg
